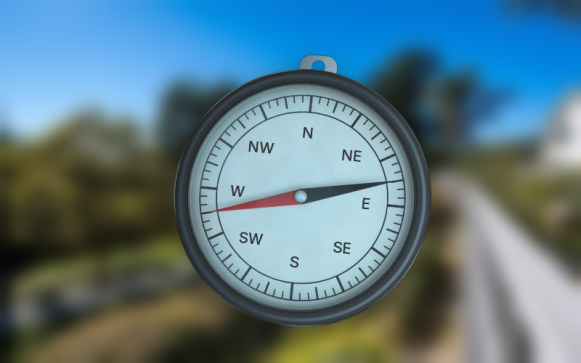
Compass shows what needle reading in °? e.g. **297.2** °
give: **255** °
